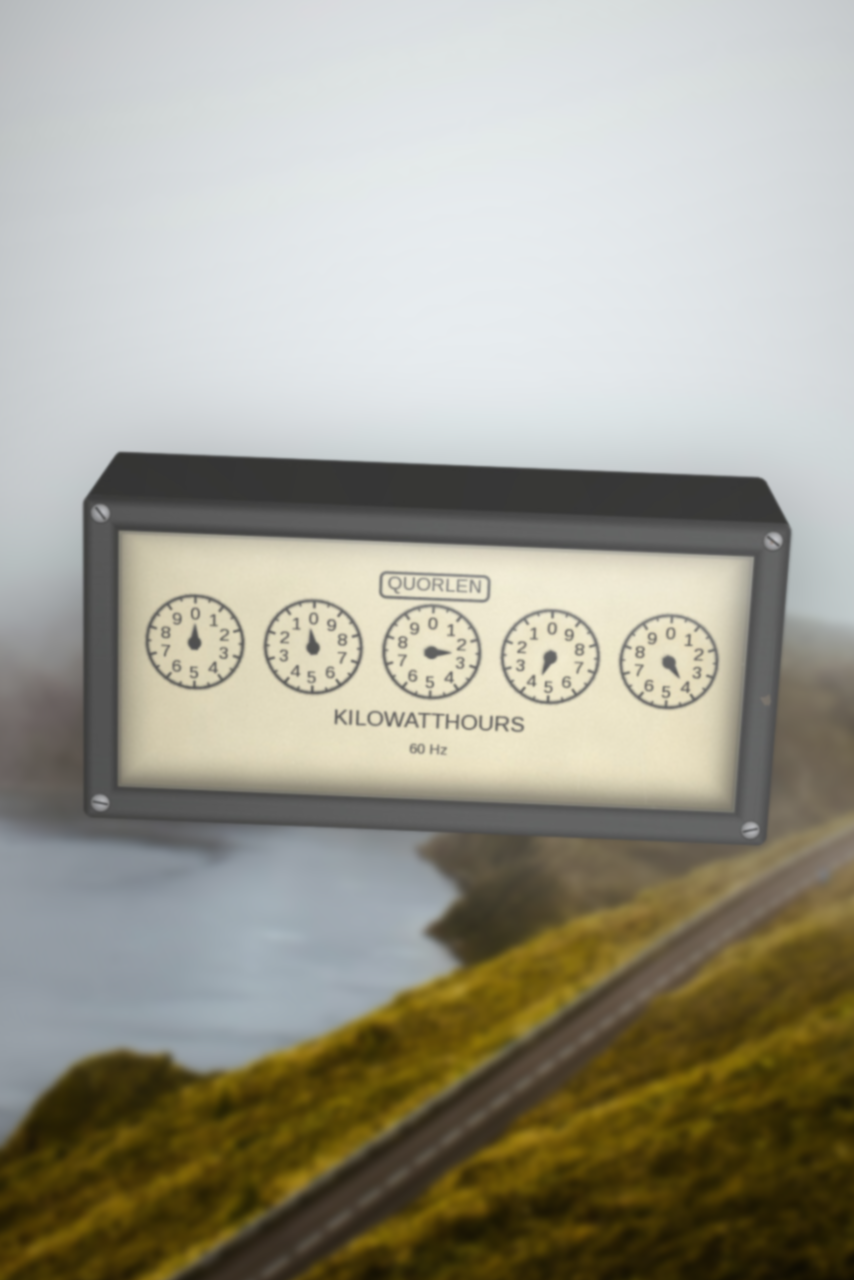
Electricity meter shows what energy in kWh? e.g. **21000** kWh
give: **244** kWh
